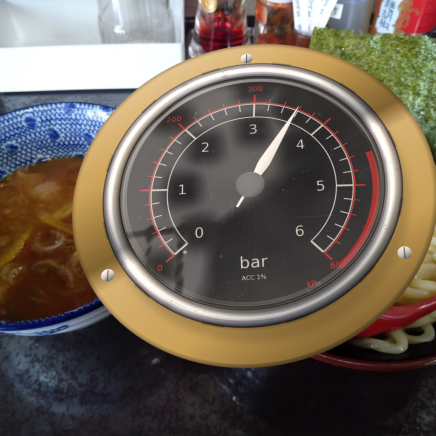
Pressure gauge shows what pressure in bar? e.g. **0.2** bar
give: **3.6** bar
